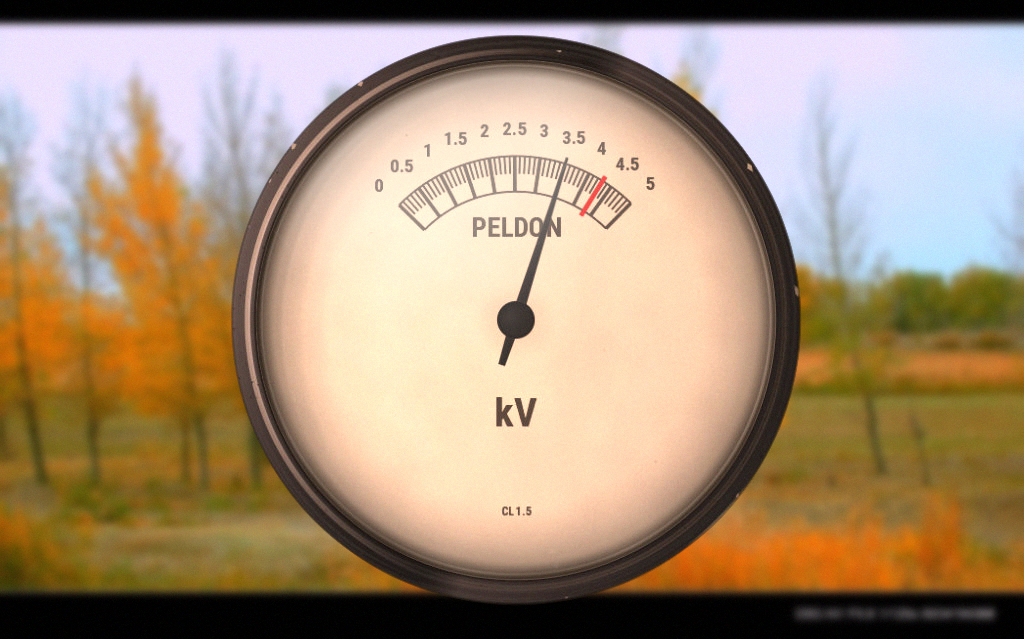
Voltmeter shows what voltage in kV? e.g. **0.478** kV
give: **3.5** kV
